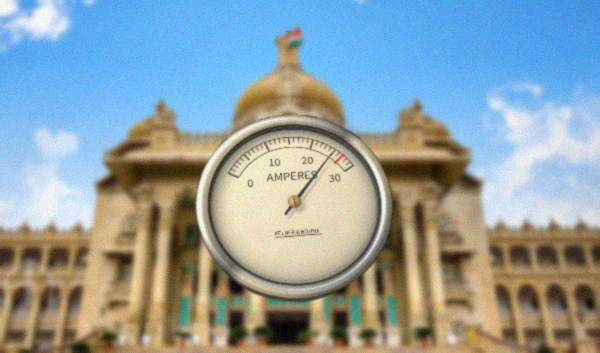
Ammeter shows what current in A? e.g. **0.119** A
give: **25** A
